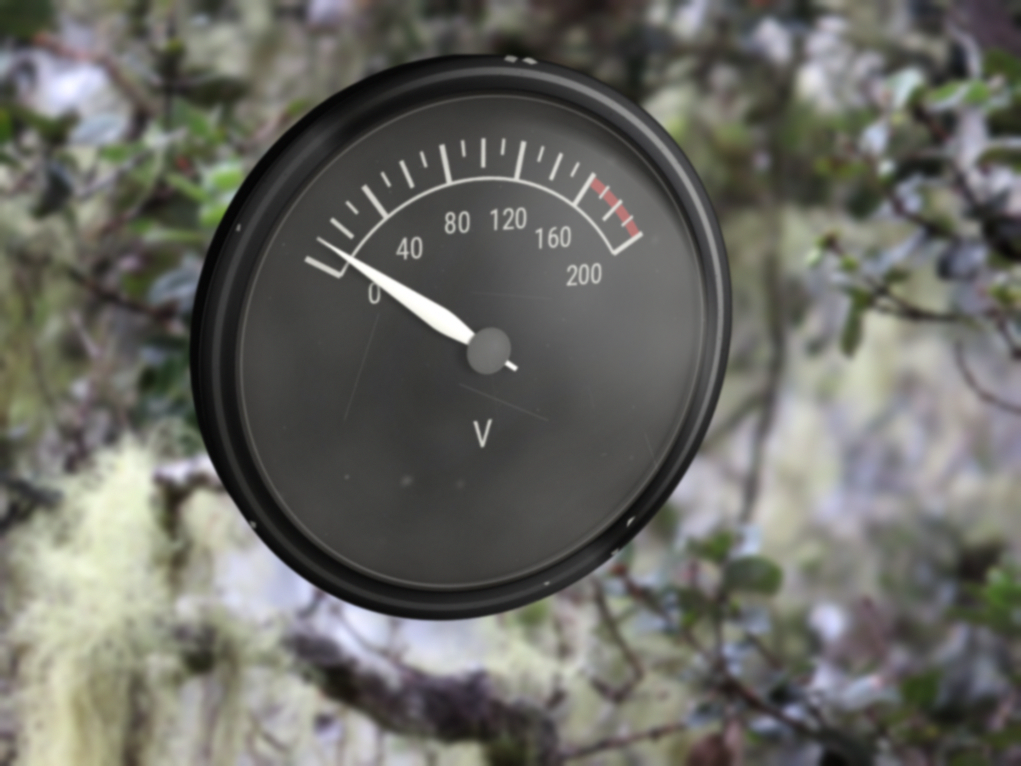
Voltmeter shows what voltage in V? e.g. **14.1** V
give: **10** V
